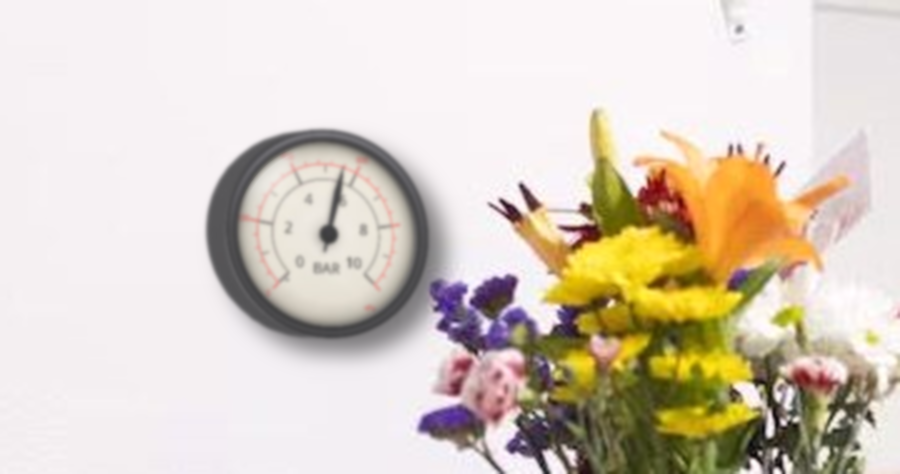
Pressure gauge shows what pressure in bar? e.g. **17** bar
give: **5.5** bar
